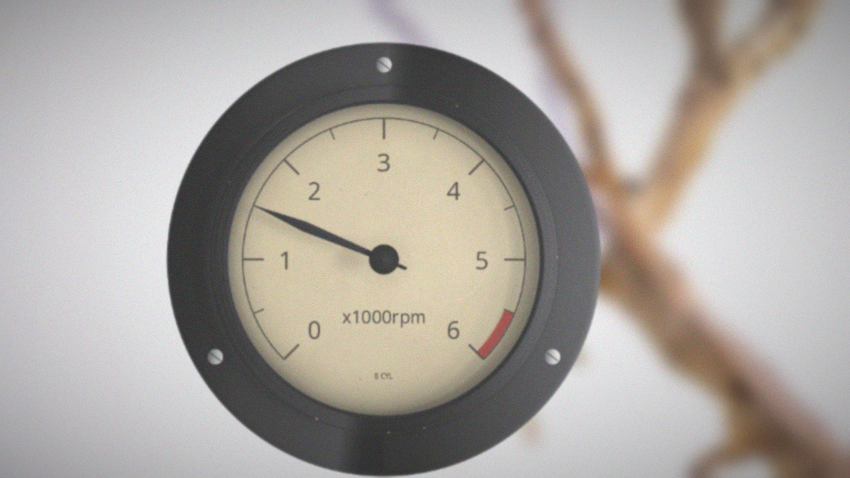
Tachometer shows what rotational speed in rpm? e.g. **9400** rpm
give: **1500** rpm
